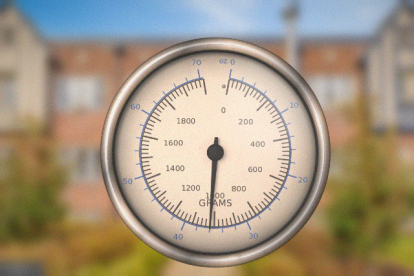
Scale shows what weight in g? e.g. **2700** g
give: **1020** g
